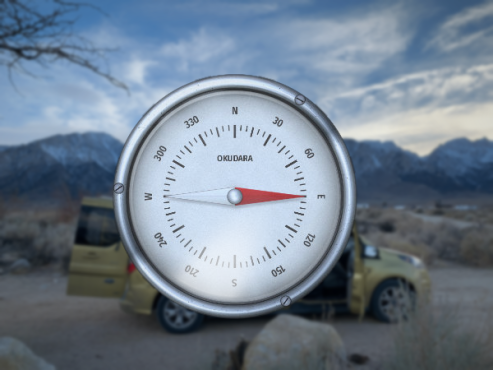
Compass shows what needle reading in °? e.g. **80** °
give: **90** °
